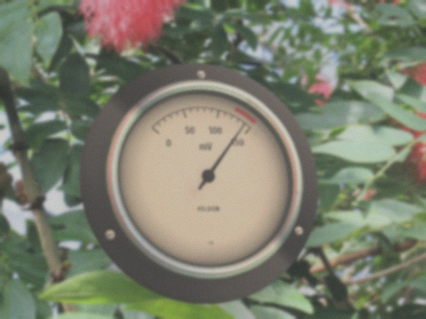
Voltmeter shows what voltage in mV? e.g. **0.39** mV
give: **140** mV
